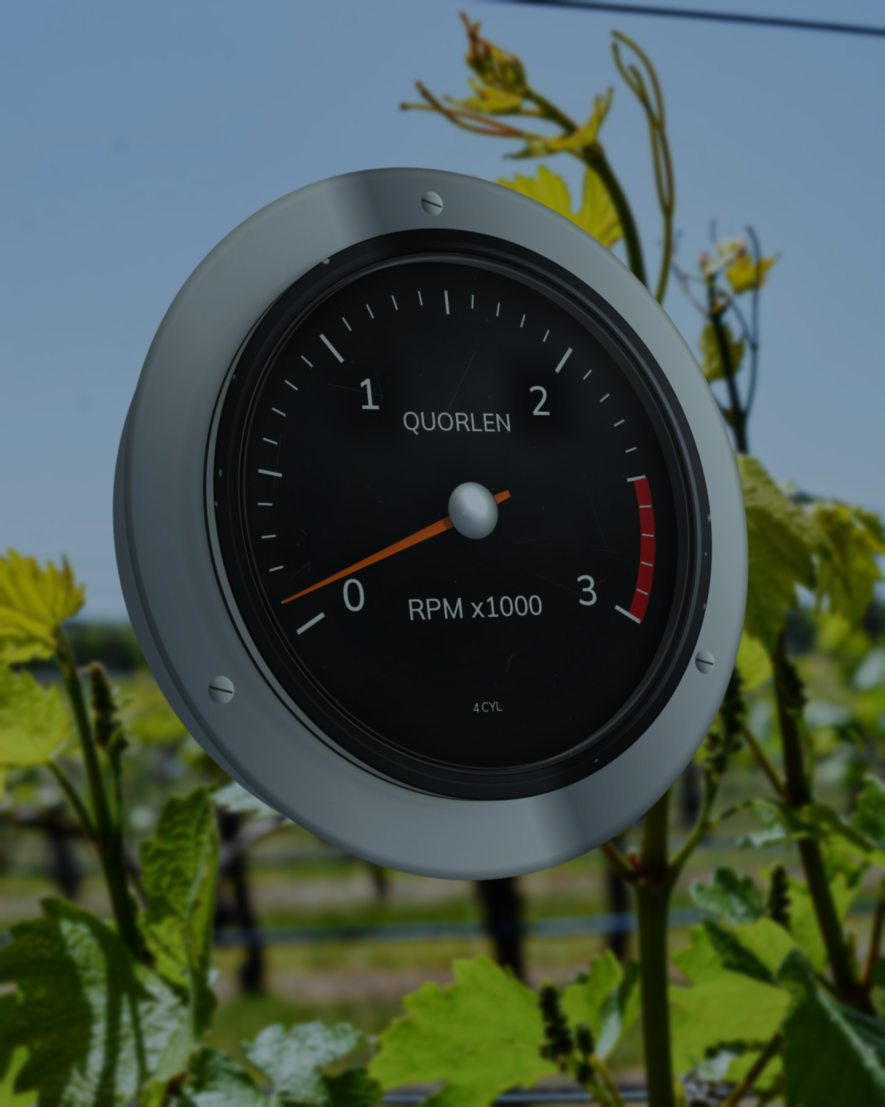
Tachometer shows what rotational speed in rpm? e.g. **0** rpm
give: **100** rpm
